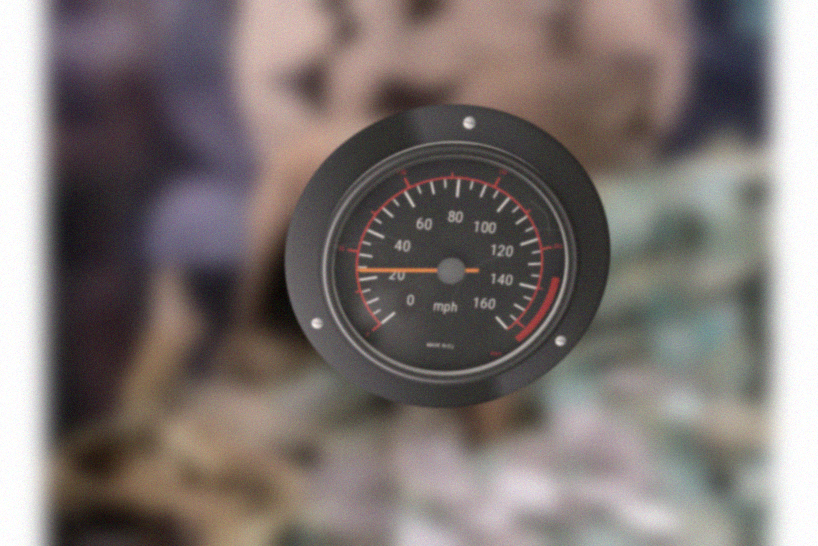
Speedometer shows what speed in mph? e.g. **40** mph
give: **25** mph
